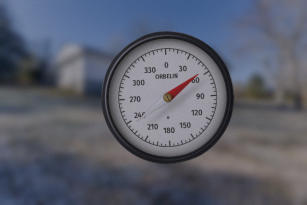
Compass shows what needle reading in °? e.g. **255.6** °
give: **55** °
